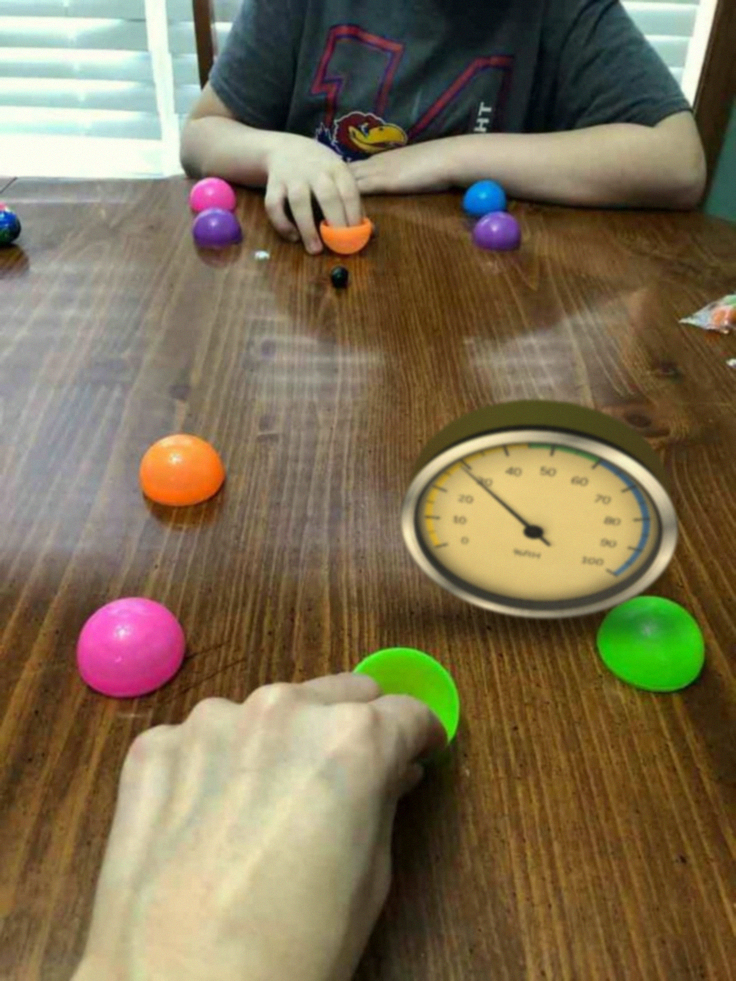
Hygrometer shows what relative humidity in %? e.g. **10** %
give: **30** %
